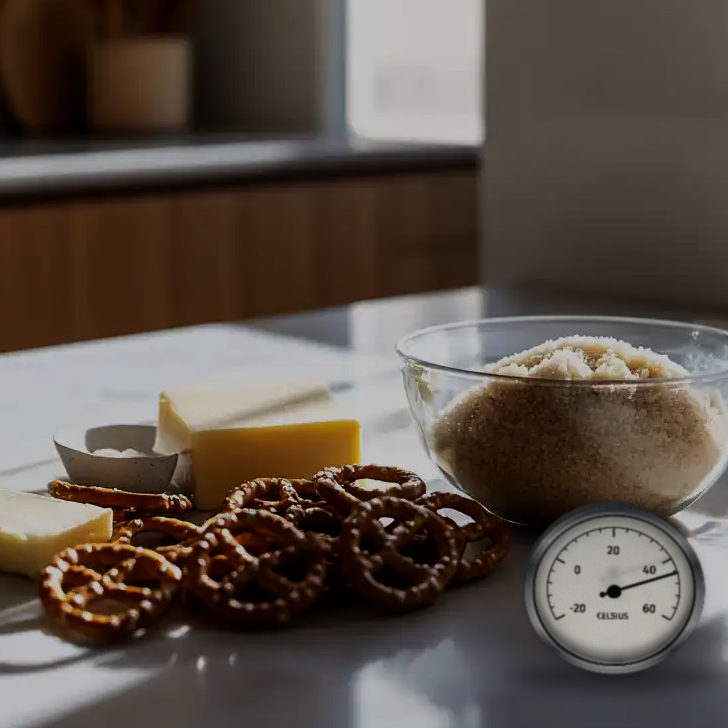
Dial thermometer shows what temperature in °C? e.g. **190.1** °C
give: **44** °C
